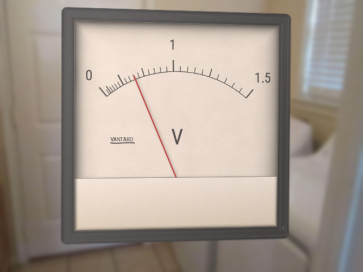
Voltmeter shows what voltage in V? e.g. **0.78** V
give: **0.65** V
